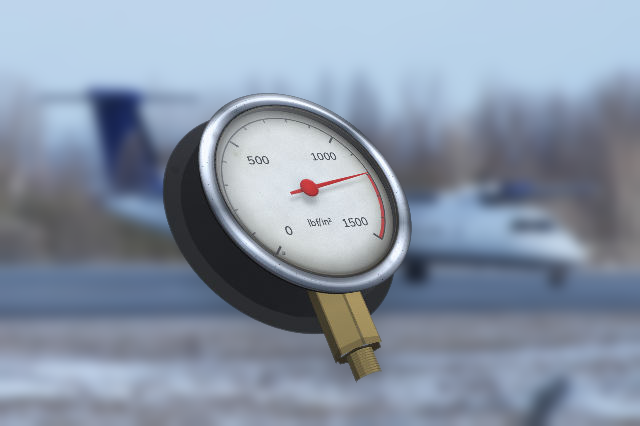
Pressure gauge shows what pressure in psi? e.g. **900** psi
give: **1200** psi
